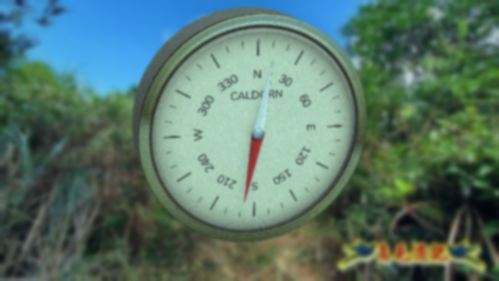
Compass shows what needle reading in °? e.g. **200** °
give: **190** °
